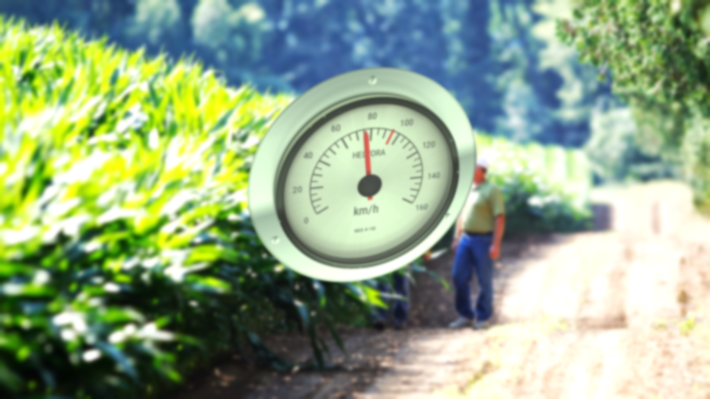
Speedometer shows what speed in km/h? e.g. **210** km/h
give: **75** km/h
